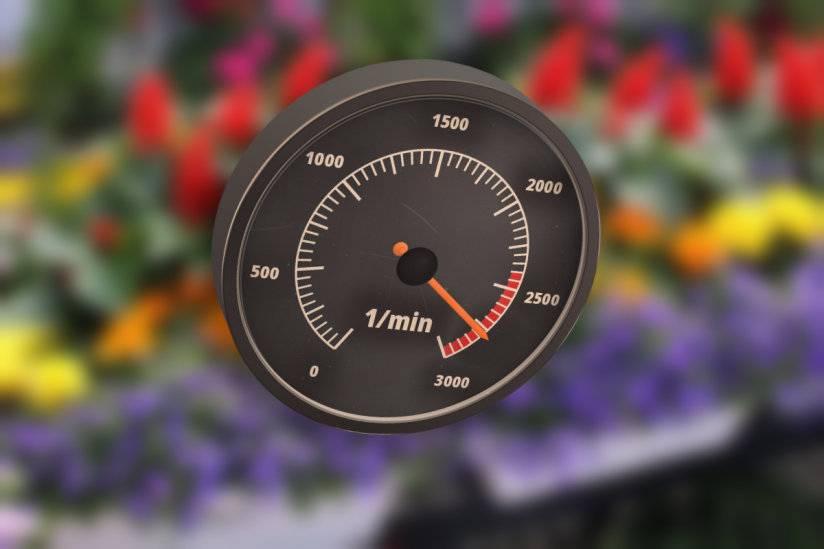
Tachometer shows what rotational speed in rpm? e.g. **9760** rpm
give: **2775** rpm
